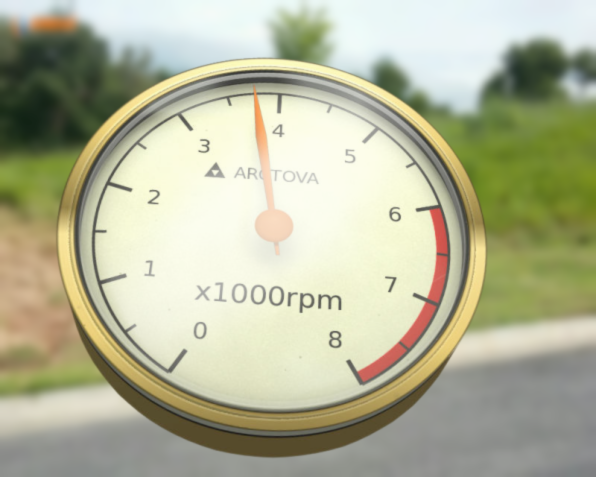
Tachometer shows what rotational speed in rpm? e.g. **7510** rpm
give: **3750** rpm
